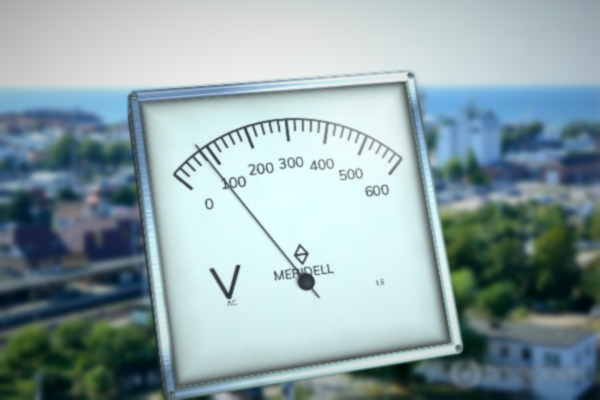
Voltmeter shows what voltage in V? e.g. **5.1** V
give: **80** V
